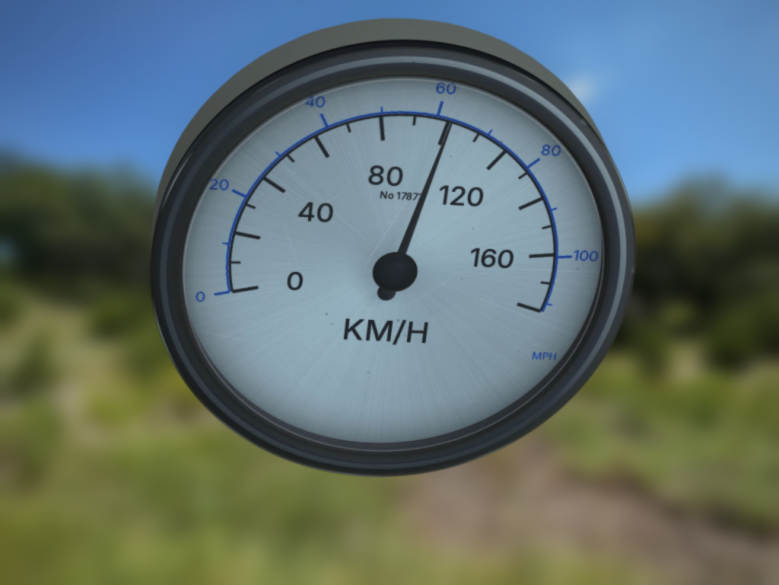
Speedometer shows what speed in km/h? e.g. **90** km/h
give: **100** km/h
